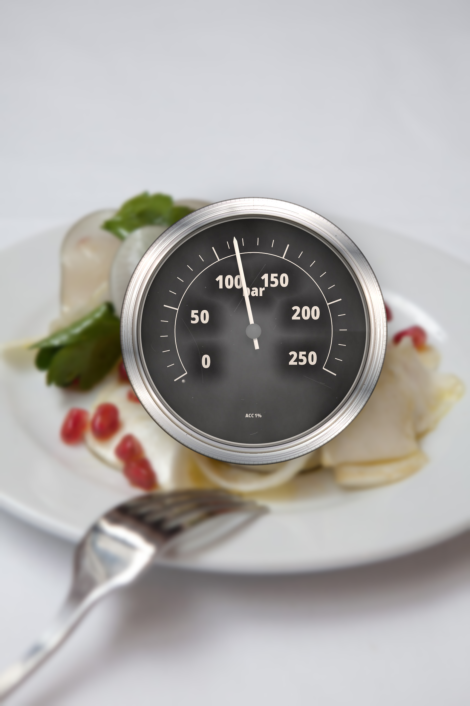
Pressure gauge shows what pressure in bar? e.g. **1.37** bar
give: **115** bar
